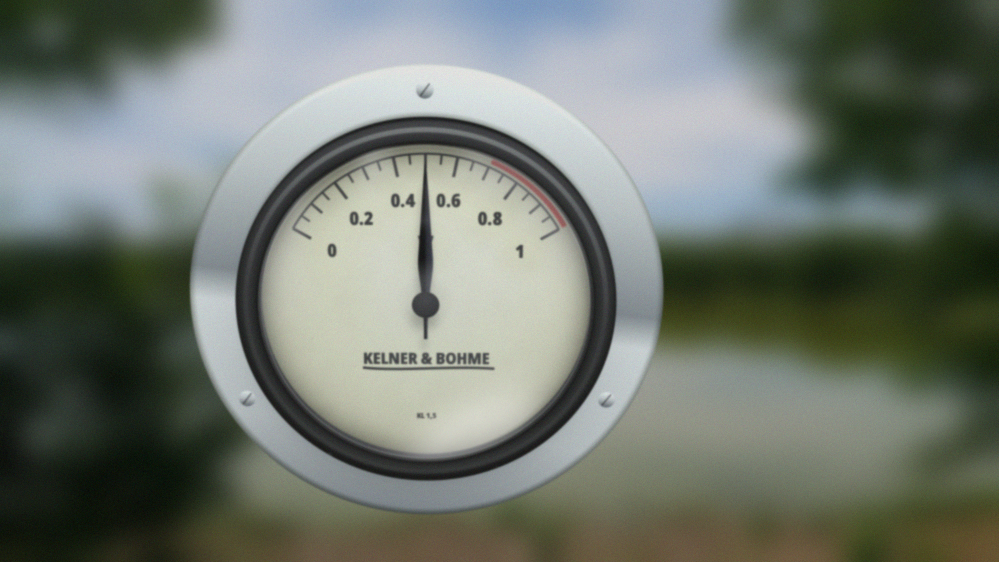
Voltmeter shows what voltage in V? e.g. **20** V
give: **0.5** V
